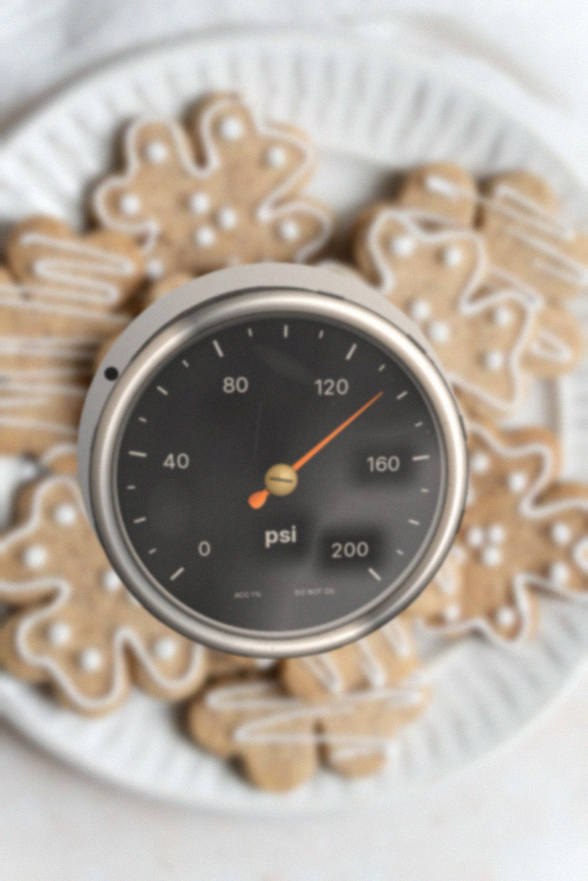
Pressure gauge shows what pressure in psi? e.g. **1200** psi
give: **135** psi
